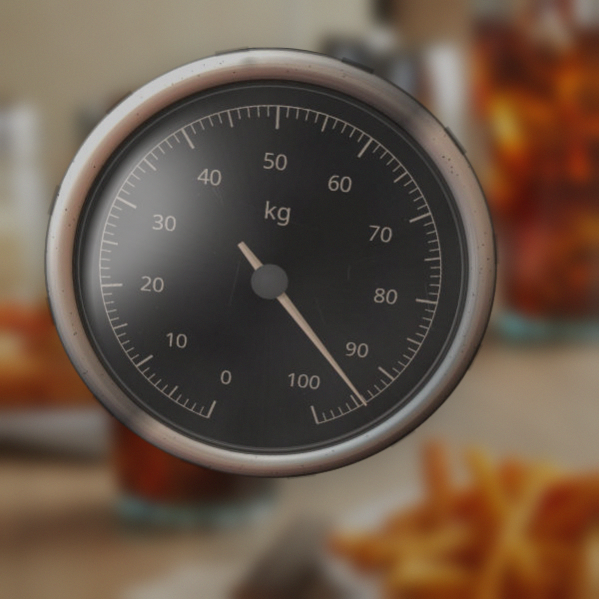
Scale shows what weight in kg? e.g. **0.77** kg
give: **94** kg
